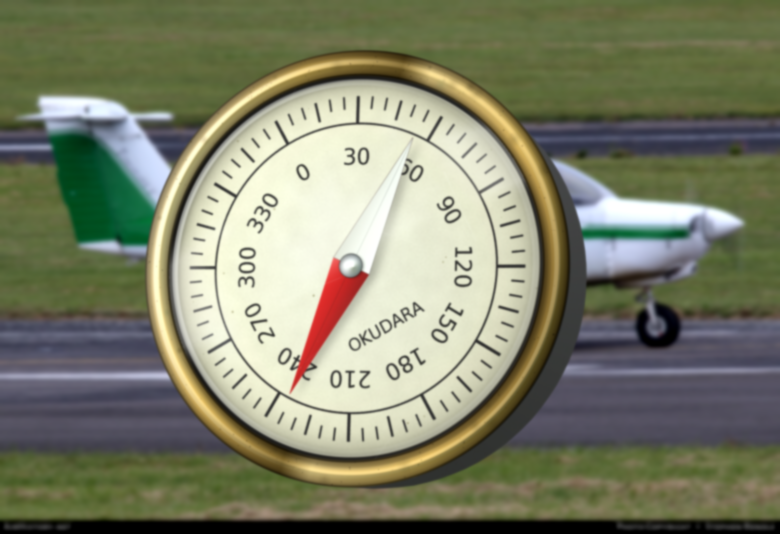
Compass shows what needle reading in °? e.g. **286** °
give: **235** °
